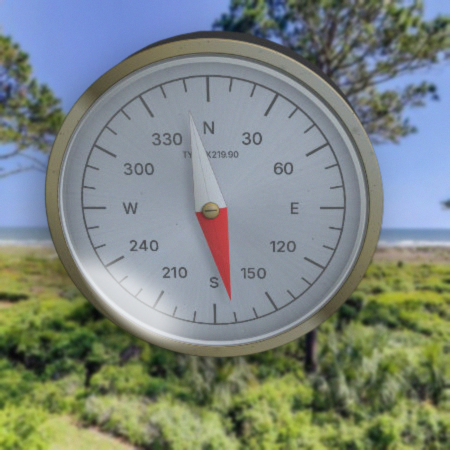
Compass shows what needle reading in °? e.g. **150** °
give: **170** °
